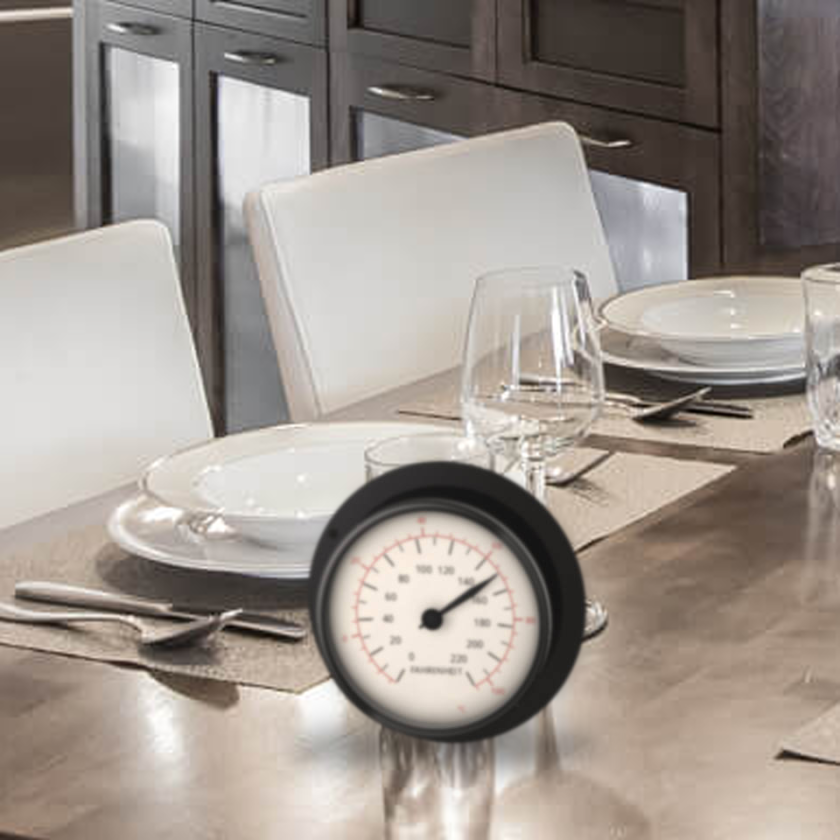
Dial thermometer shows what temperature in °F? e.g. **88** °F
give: **150** °F
